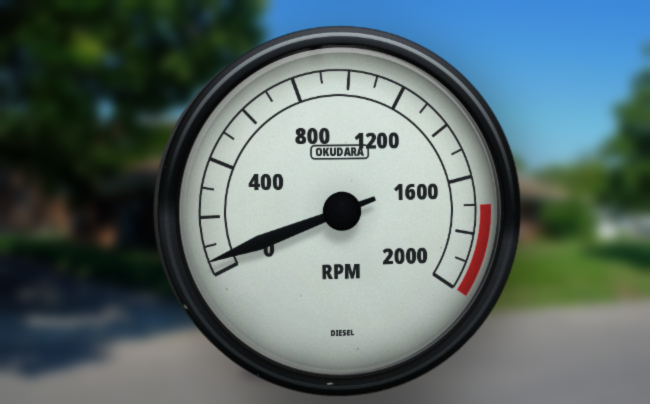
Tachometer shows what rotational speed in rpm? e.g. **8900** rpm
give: **50** rpm
